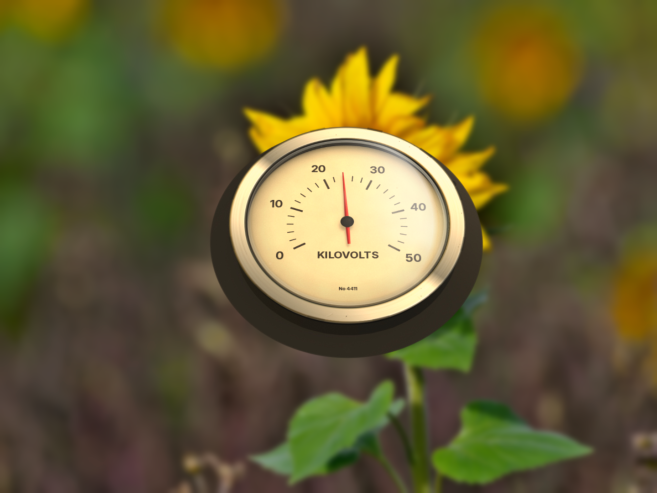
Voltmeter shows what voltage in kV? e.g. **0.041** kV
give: **24** kV
